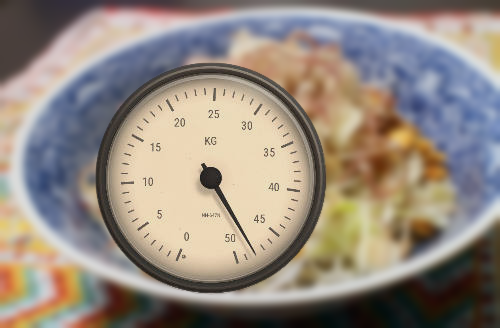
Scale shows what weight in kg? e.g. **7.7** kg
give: **48** kg
